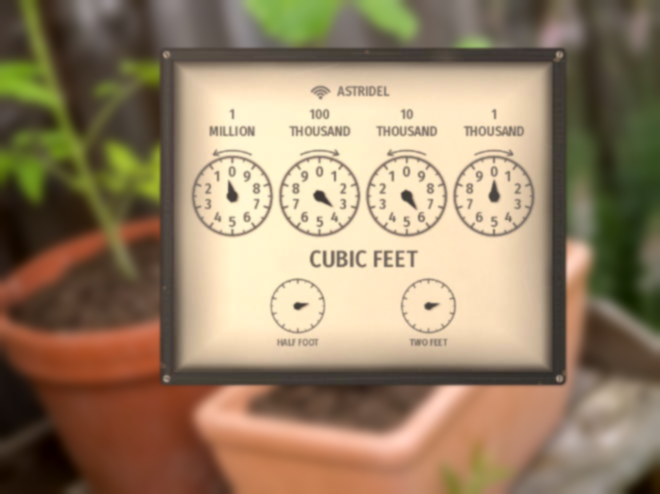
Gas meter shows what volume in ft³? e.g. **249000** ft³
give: **36000** ft³
